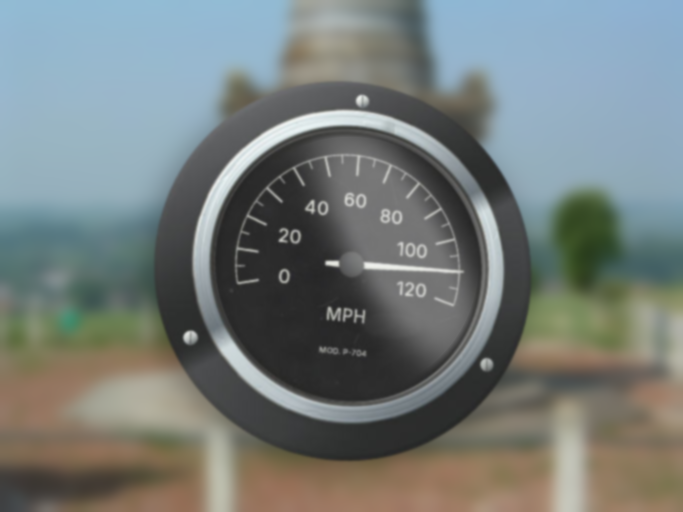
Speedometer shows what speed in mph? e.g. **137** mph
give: **110** mph
